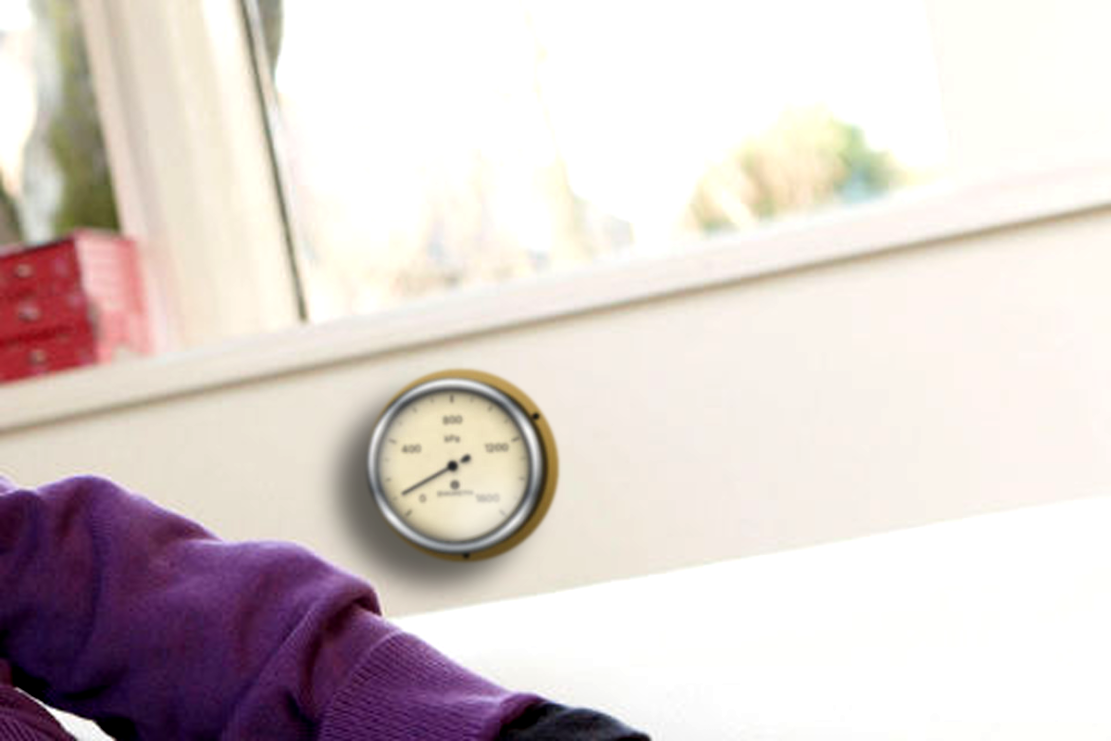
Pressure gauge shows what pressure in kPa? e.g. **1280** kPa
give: **100** kPa
